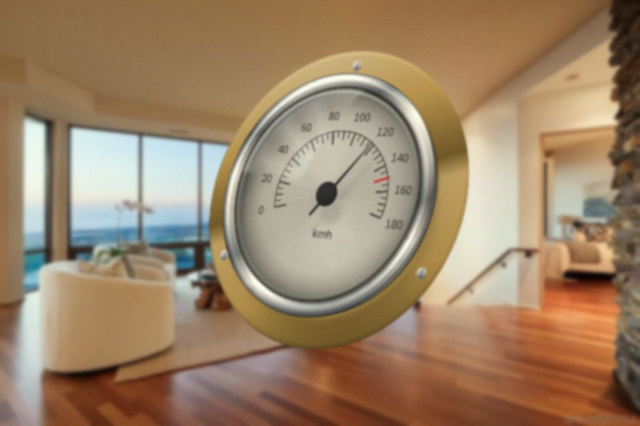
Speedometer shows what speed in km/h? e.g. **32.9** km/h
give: **120** km/h
